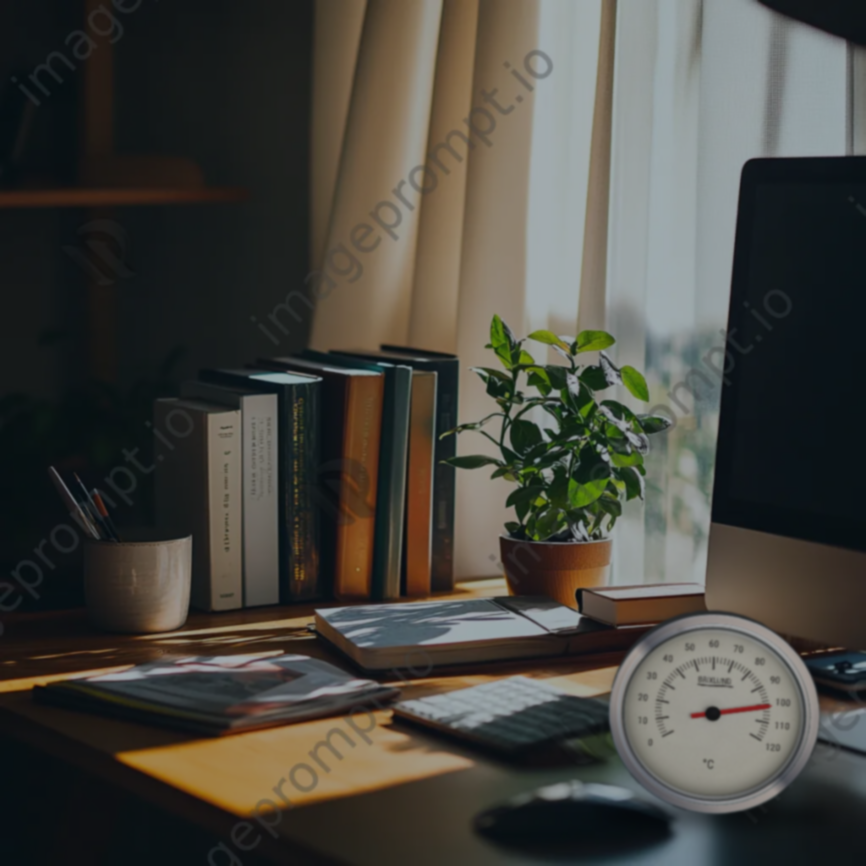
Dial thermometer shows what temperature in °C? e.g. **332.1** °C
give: **100** °C
